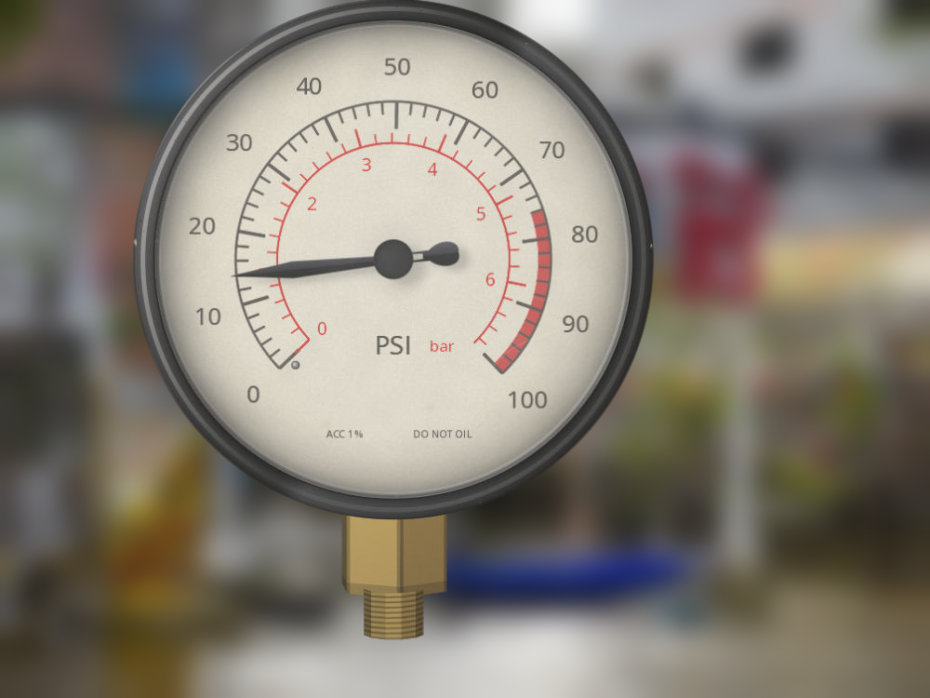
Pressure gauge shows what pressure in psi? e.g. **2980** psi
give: **14** psi
